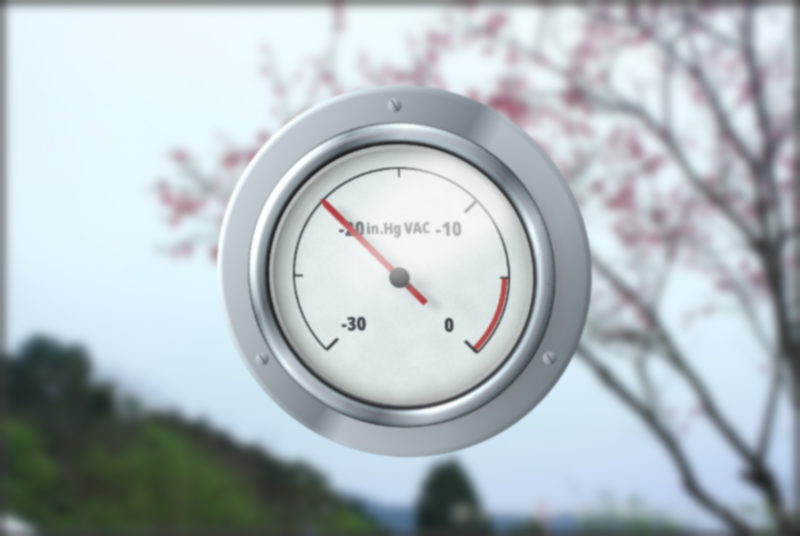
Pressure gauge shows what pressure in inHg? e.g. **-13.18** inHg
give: **-20** inHg
